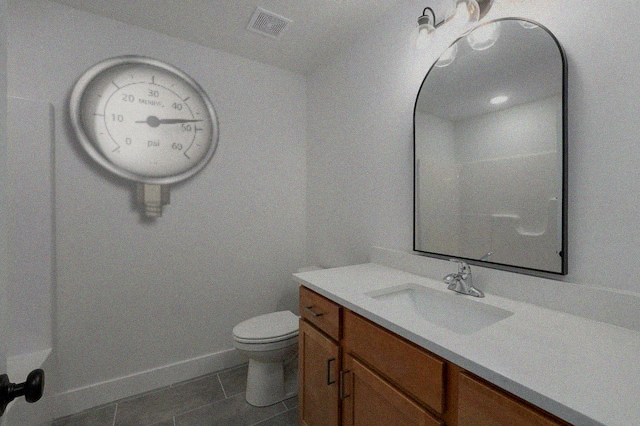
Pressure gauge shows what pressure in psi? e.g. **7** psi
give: **47.5** psi
